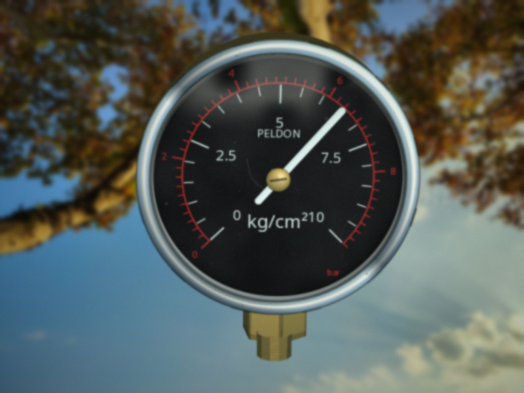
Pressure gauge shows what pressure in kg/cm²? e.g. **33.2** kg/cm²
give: **6.5** kg/cm²
